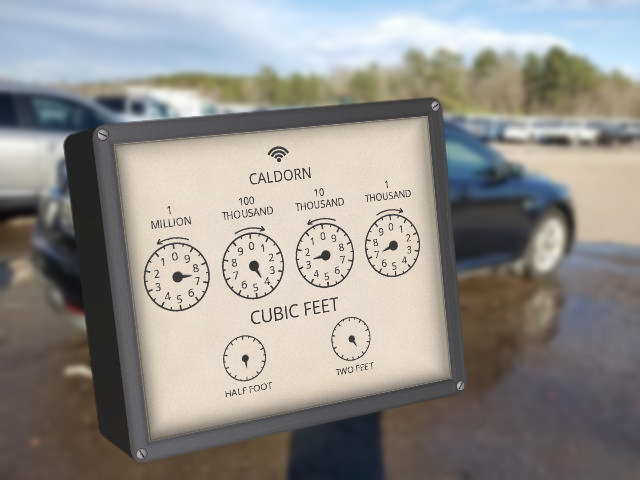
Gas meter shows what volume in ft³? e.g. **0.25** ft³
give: **742700** ft³
